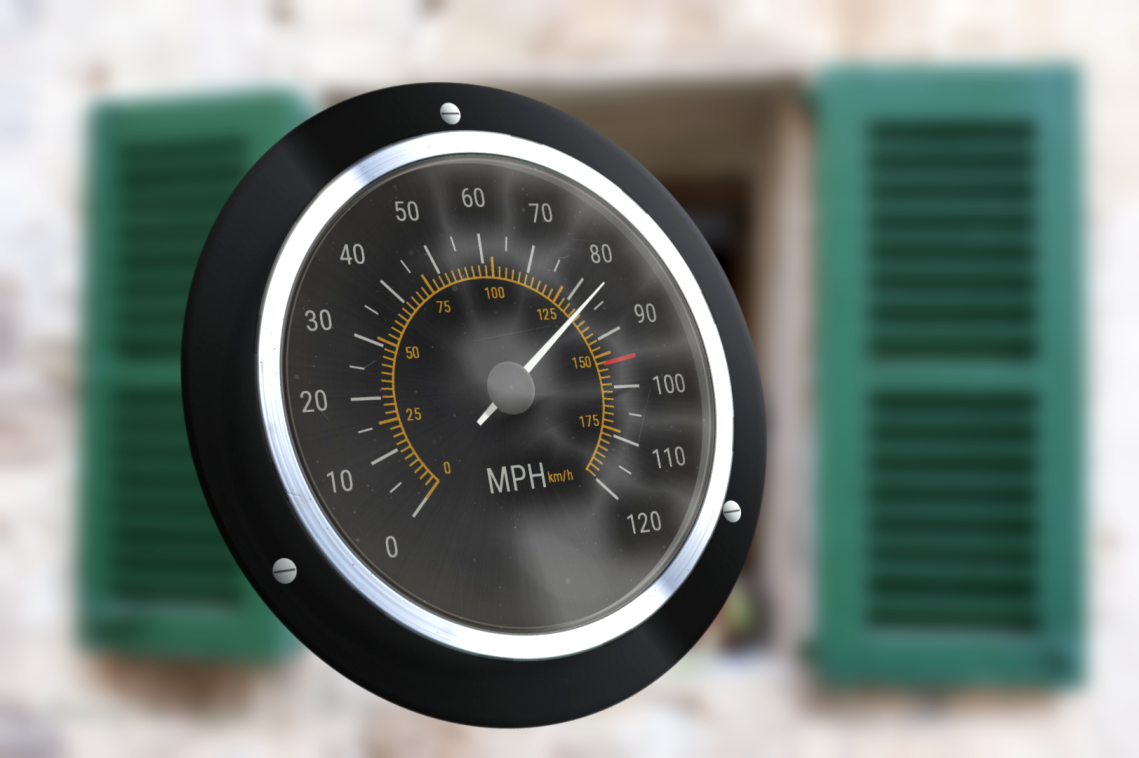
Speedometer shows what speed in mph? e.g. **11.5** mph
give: **82.5** mph
